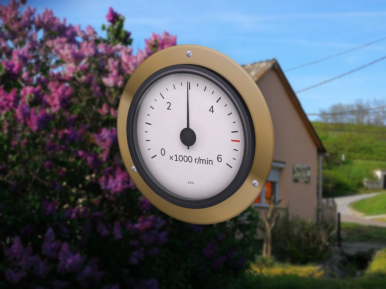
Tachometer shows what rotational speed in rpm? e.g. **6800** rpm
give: **3000** rpm
